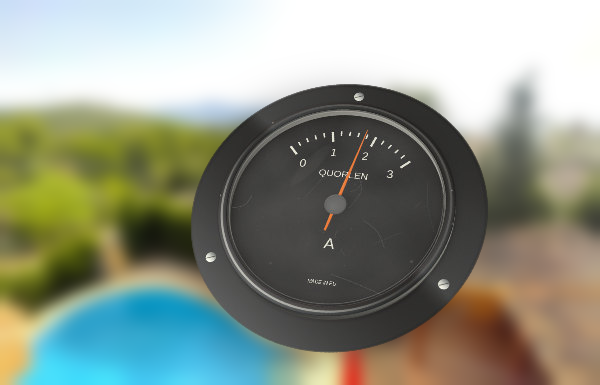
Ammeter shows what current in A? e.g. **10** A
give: **1.8** A
